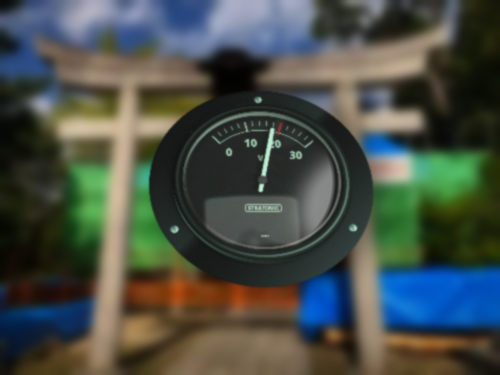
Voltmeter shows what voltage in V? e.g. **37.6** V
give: **18** V
